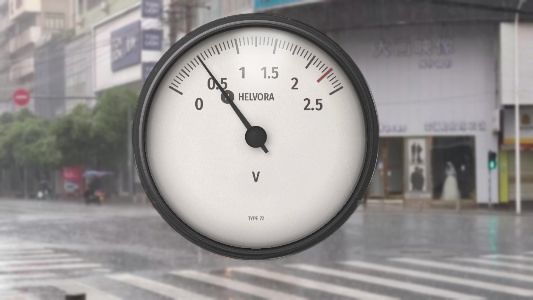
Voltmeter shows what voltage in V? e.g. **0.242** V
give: **0.5** V
